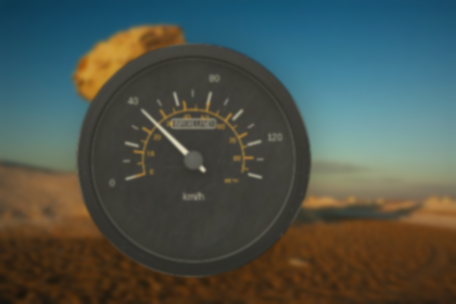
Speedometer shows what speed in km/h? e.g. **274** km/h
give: **40** km/h
